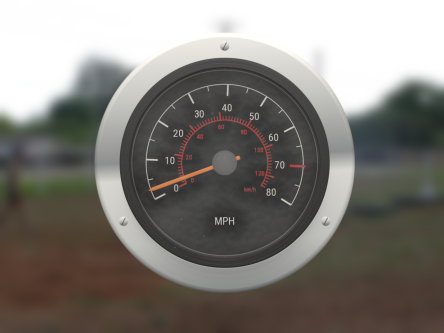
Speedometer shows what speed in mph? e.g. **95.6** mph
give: **2.5** mph
